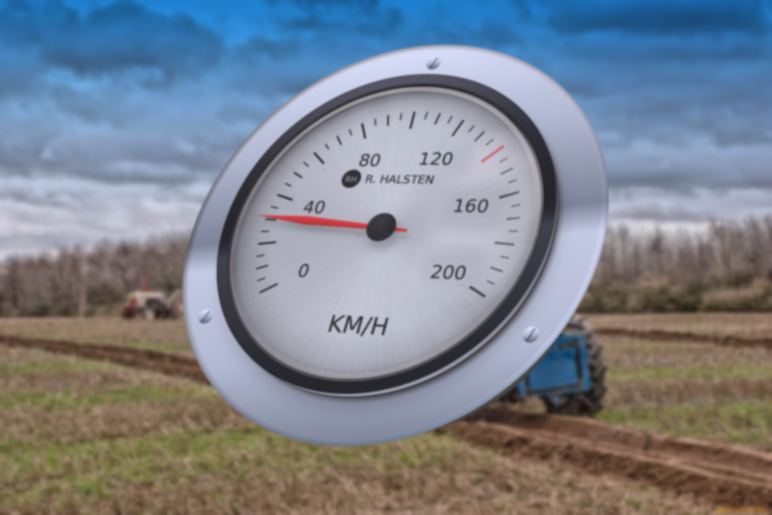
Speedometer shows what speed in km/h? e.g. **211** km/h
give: **30** km/h
